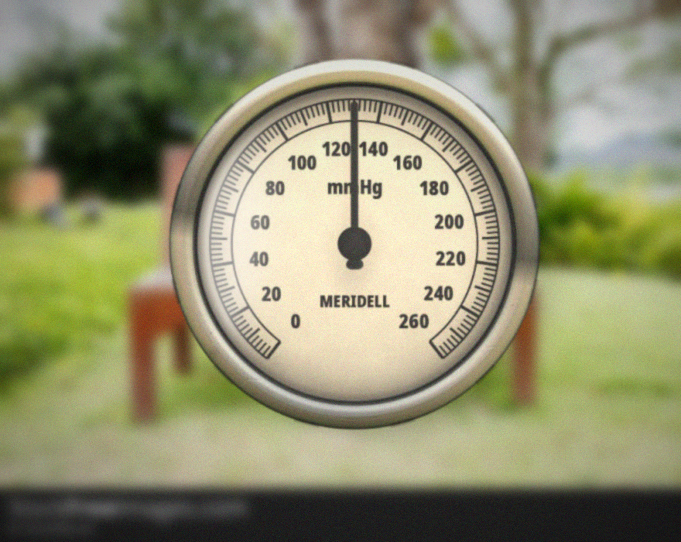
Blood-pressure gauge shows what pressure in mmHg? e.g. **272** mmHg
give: **130** mmHg
